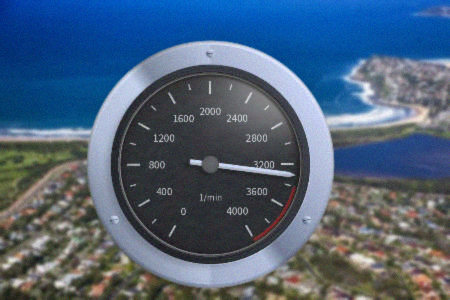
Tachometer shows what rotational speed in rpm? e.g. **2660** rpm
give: **3300** rpm
